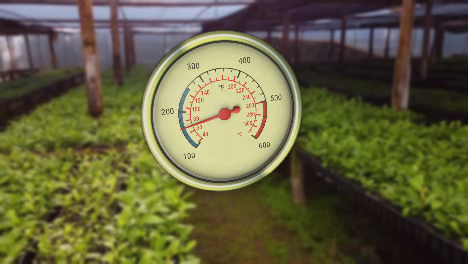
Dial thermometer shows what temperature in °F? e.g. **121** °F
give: **160** °F
